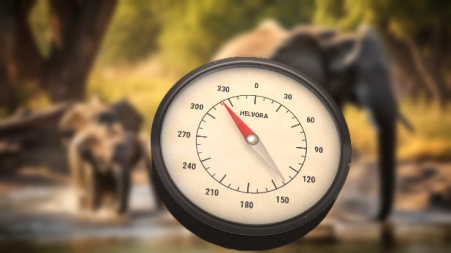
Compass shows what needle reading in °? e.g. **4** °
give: **320** °
